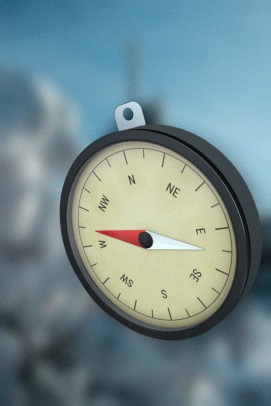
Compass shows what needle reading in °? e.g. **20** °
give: **285** °
